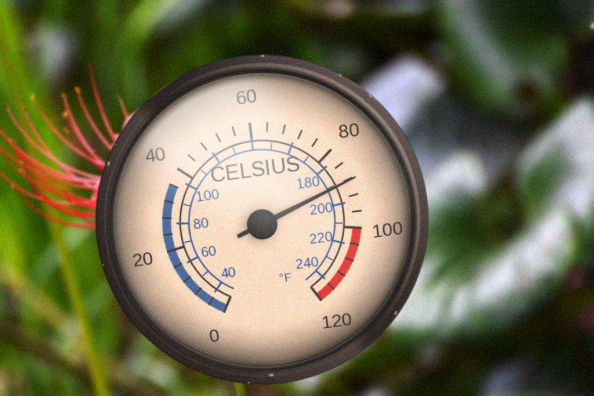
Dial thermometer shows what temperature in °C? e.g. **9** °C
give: **88** °C
